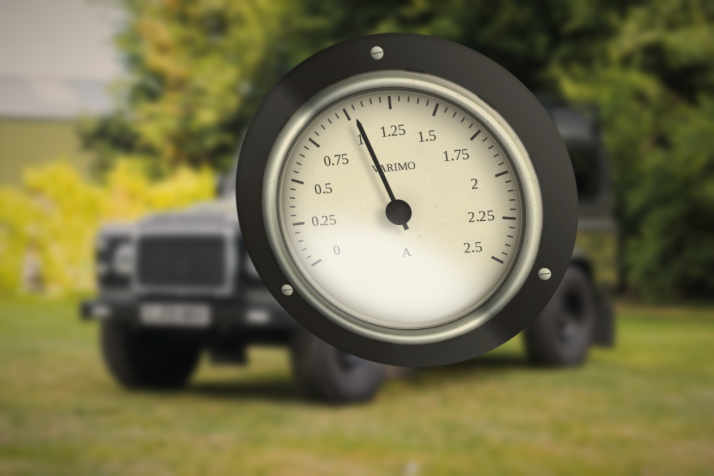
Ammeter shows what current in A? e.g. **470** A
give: **1.05** A
